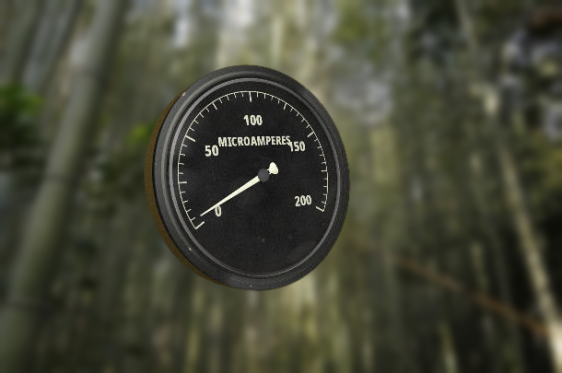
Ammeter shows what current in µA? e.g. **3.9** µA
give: **5** µA
